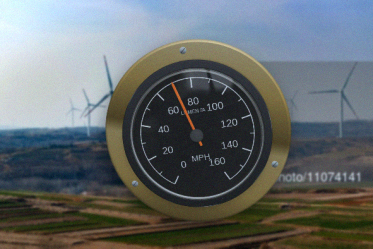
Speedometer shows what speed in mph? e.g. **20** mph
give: **70** mph
